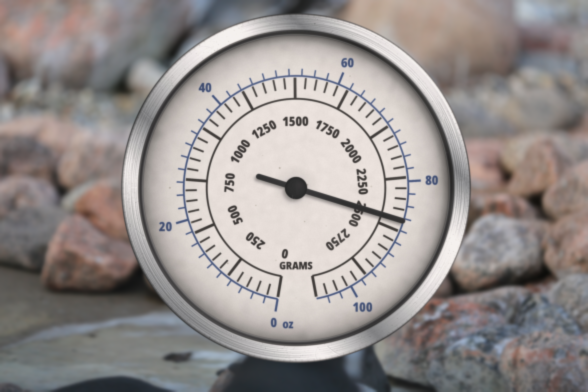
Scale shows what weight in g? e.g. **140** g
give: **2450** g
